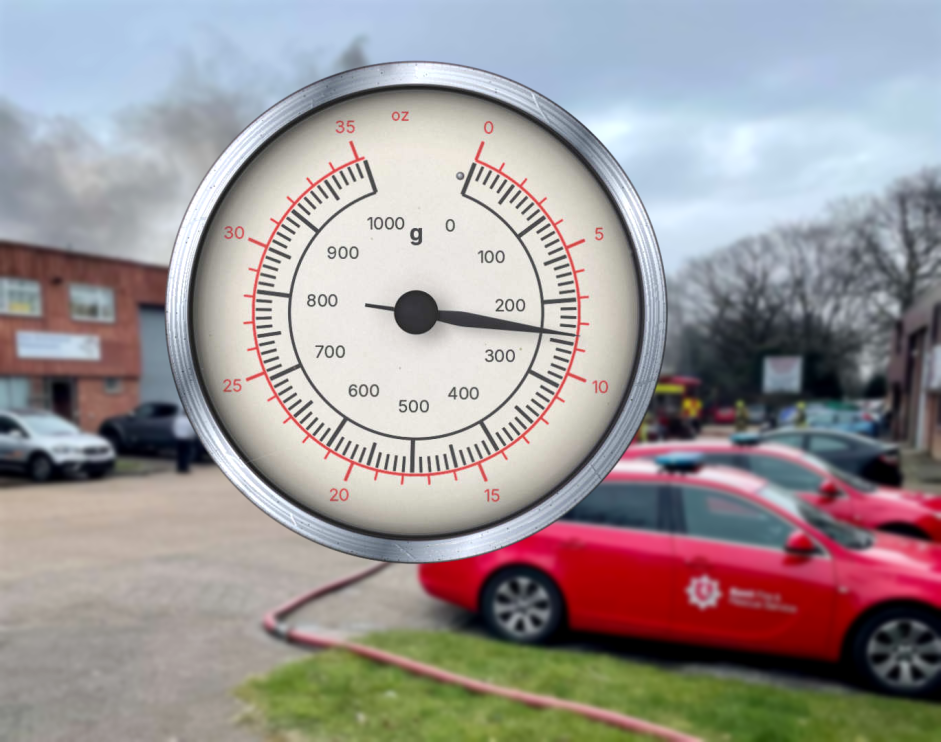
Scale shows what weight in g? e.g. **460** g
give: **240** g
